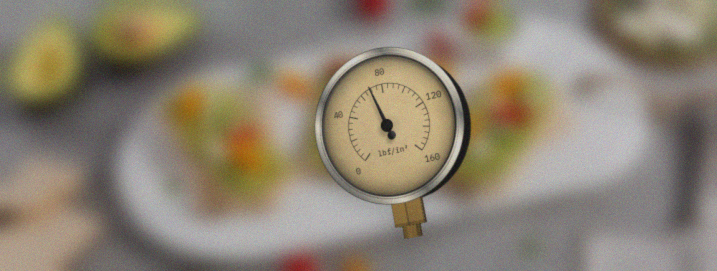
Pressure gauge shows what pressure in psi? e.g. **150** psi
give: **70** psi
